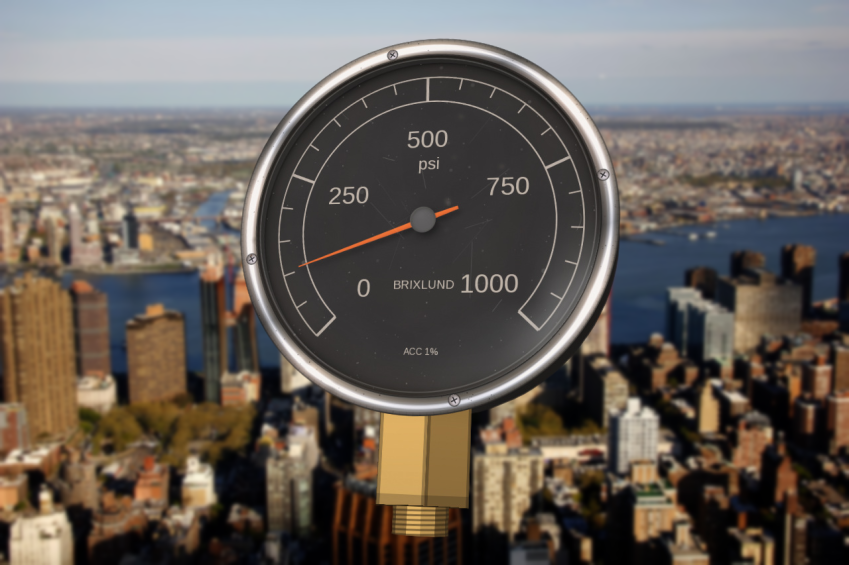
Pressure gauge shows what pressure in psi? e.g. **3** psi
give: **100** psi
